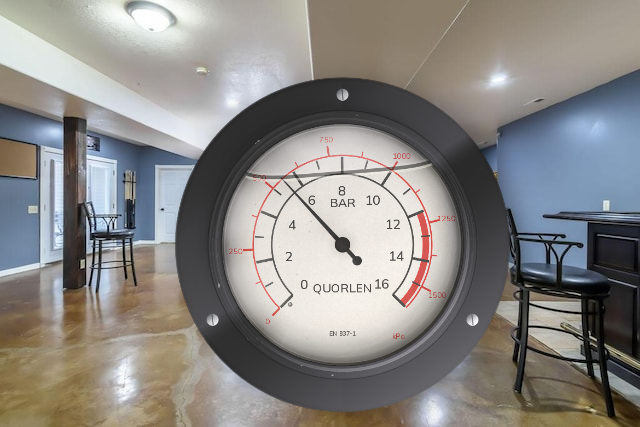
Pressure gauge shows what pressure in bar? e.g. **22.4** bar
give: **5.5** bar
